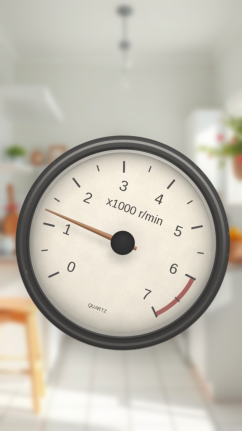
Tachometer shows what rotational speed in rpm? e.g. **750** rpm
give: **1250** rpm
